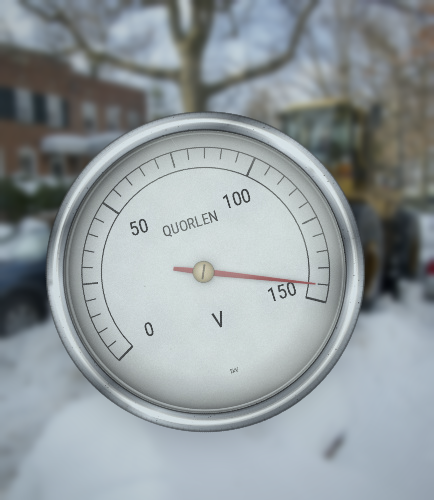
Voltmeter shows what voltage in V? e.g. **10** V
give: **145** V
